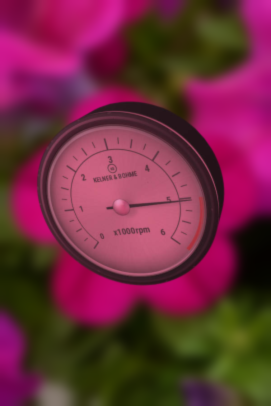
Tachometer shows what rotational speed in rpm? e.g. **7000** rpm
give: **5000** rpm
